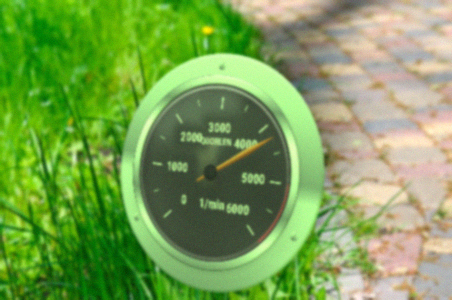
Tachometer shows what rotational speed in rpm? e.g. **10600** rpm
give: **4250** rpm
